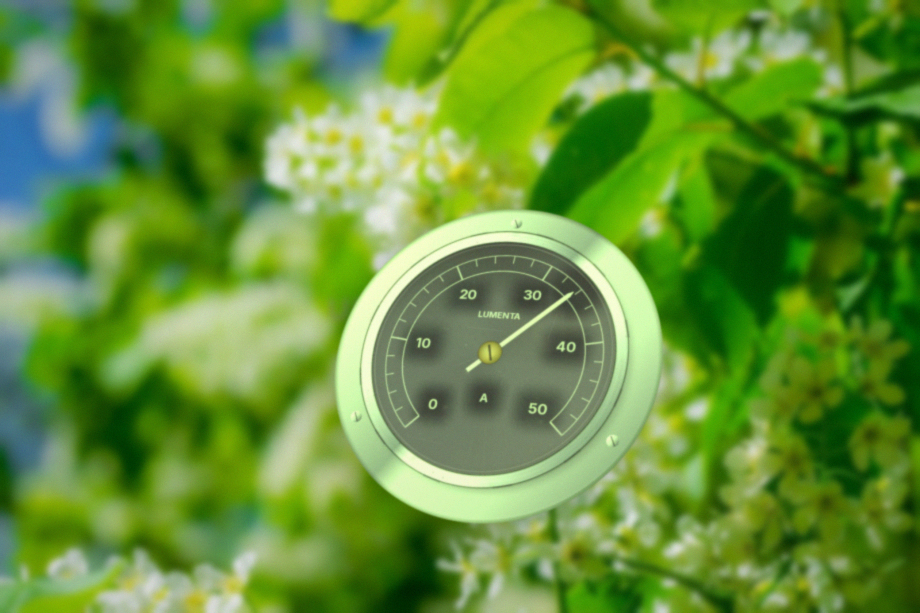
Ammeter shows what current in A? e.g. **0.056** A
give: **34** A
